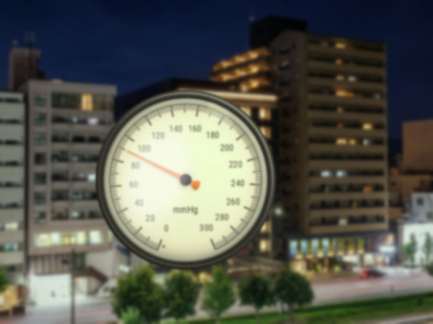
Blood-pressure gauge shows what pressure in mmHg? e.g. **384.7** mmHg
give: **90** mmHg
